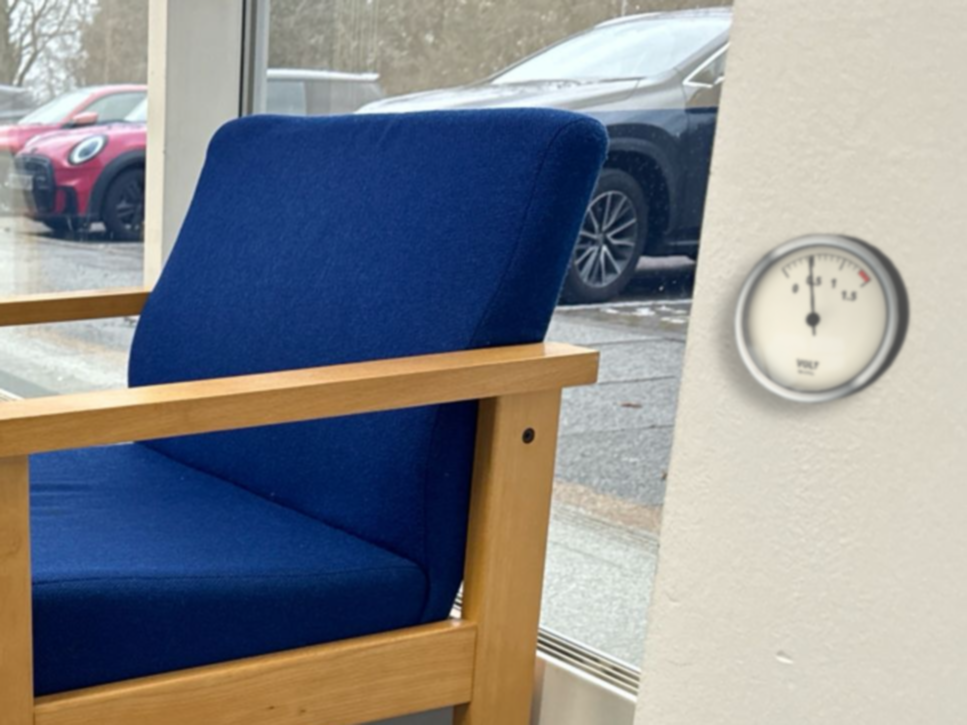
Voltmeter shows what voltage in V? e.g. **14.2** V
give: **0.5** V
